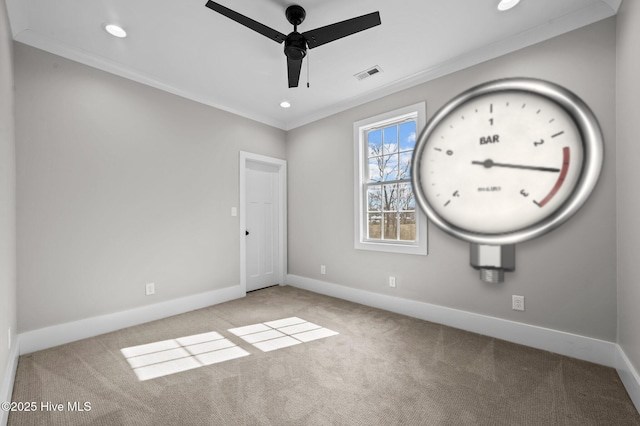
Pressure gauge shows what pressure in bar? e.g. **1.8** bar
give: **2.5** bar
